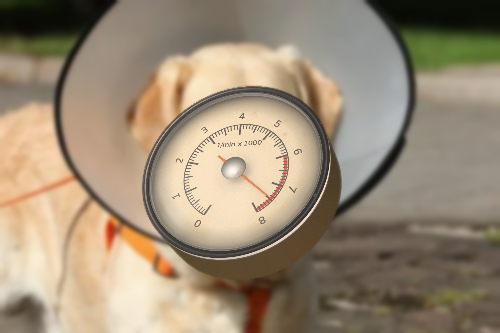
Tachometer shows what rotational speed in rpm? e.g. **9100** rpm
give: **7500** rpm
